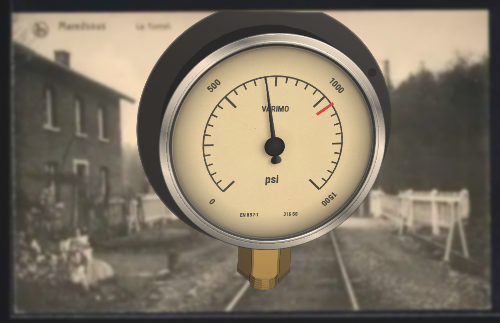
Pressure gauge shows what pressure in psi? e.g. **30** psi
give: **700** psi
